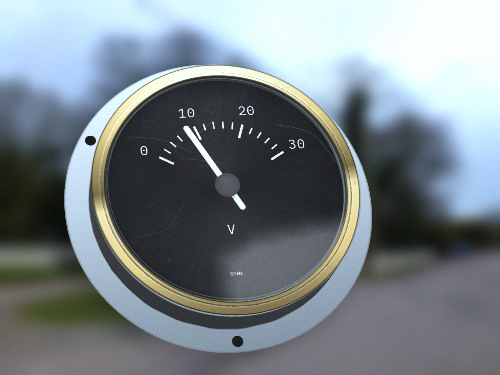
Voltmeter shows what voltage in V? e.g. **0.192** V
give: **8** V
